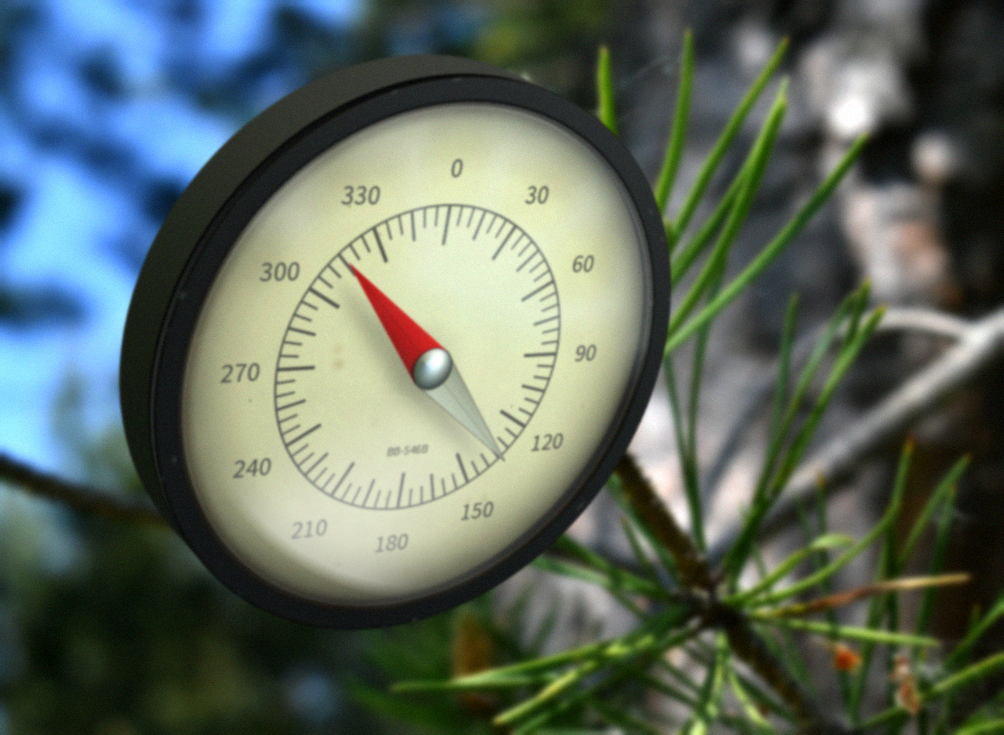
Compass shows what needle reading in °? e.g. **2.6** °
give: **315** °
